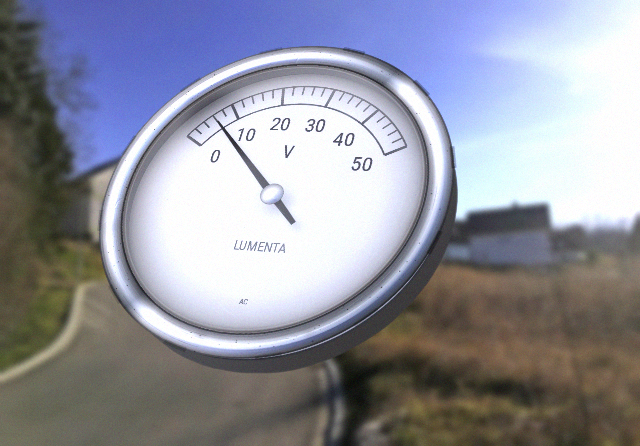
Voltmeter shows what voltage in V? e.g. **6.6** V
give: **6** V
